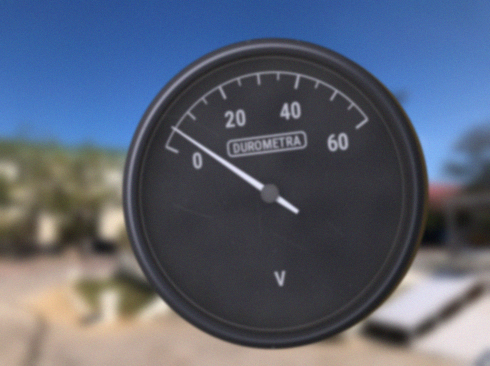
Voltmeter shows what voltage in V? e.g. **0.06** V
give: **5** V
